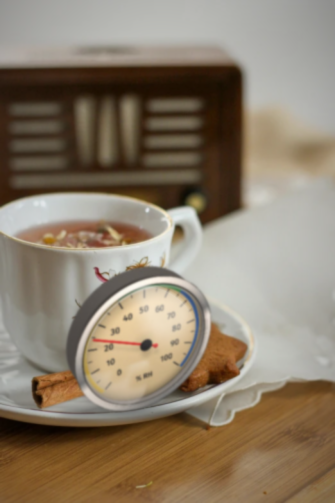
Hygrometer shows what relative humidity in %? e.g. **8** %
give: **25** %
